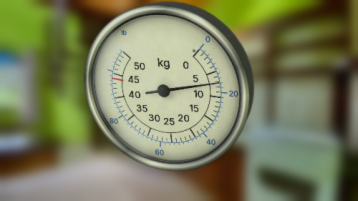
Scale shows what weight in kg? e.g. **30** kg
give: **7** kg
